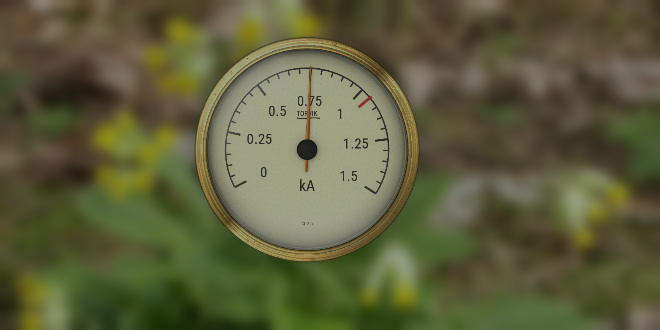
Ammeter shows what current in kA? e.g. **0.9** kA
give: **0.75** kA
